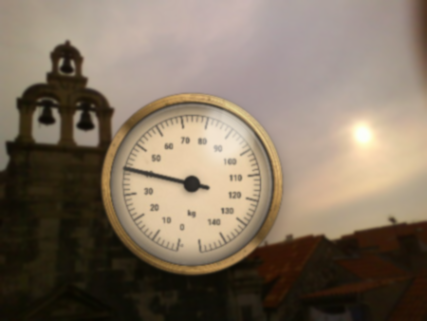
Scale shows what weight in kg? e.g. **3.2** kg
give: **40** kg
